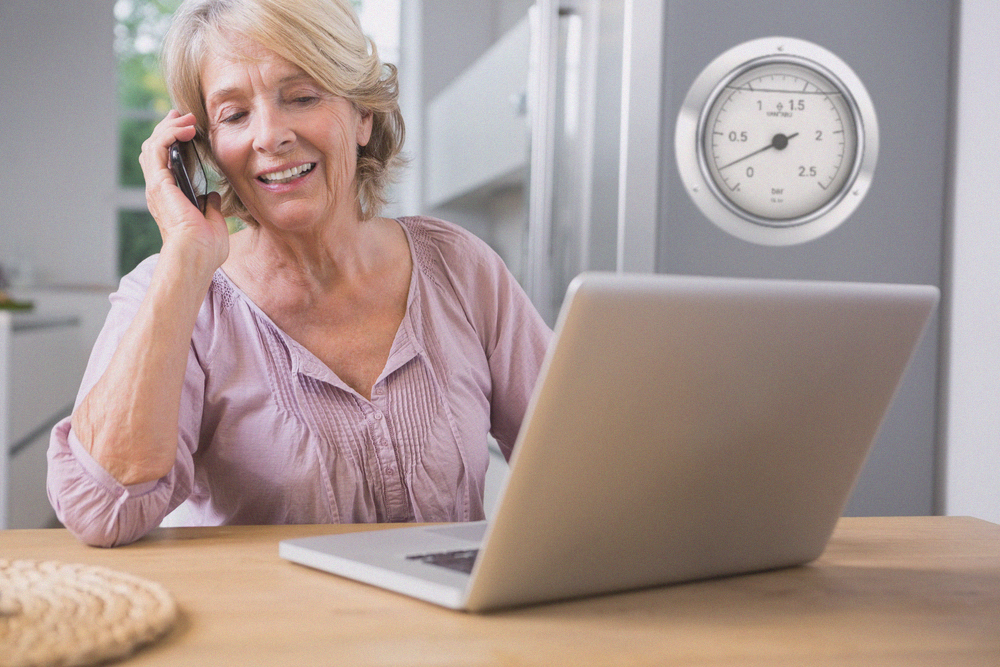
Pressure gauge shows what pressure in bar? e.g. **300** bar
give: **0.2** bar
